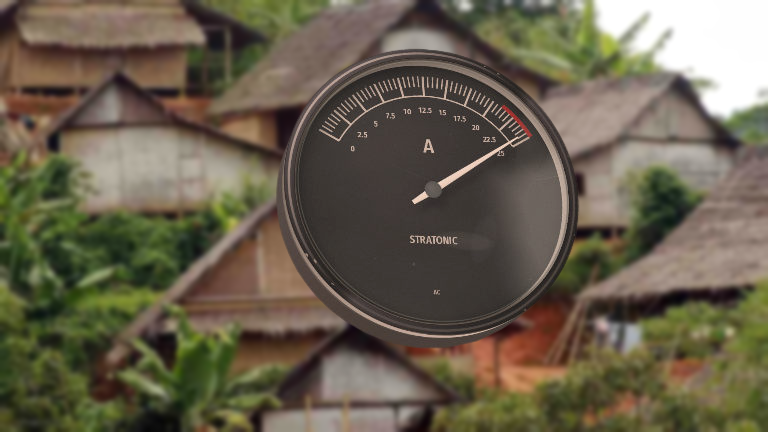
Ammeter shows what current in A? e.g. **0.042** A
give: **24.5** A
